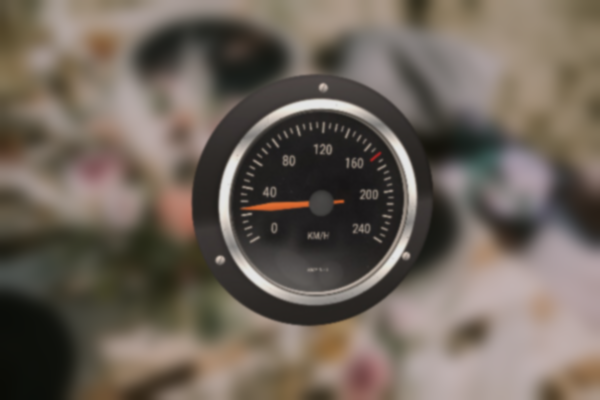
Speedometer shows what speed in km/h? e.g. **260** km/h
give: **25** km/h
